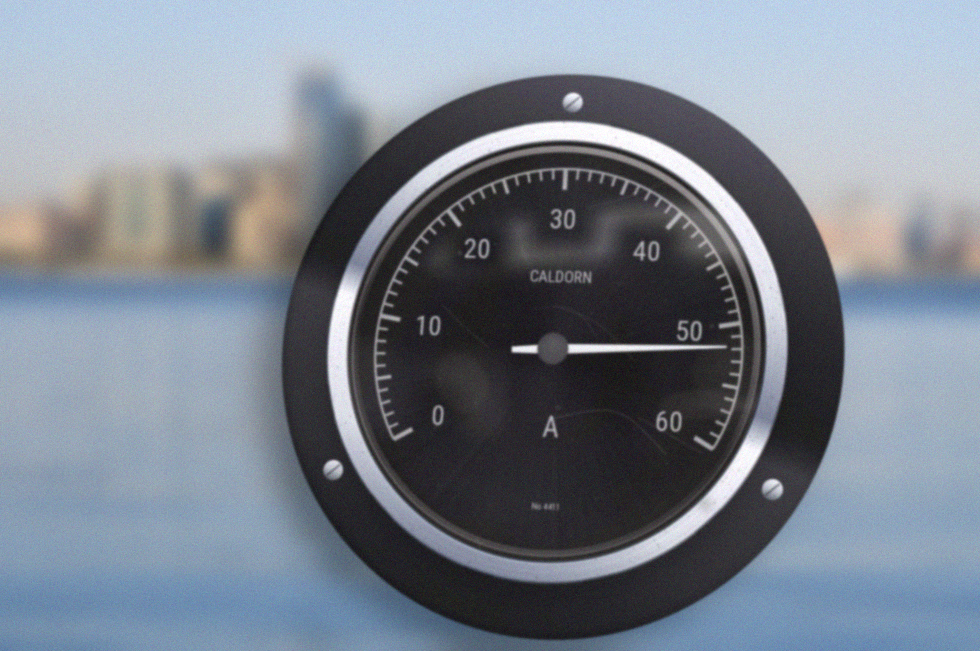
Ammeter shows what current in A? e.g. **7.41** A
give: **52** A
